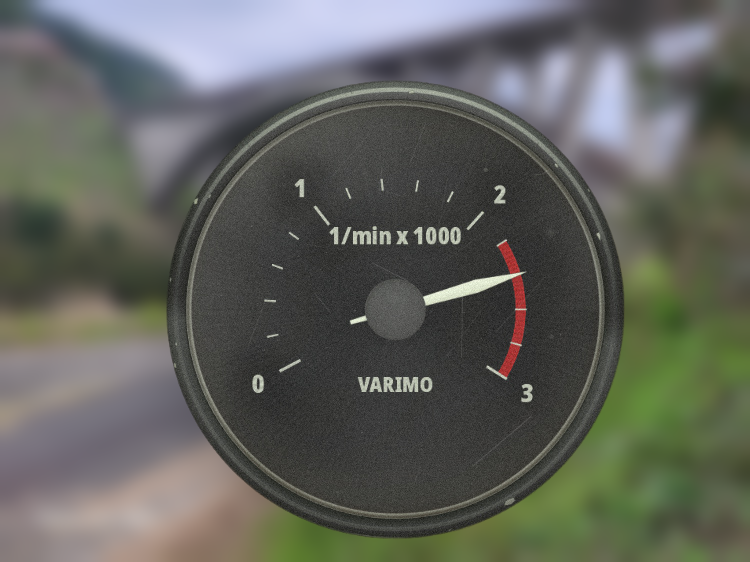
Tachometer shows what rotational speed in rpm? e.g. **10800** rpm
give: **2400** rpm
